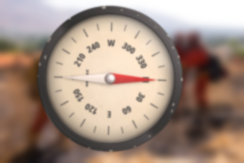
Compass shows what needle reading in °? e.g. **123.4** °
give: **0** °
